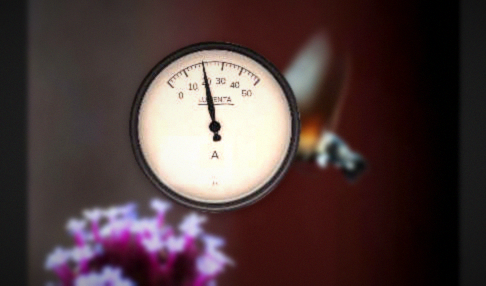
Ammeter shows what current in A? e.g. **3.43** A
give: **20** A
